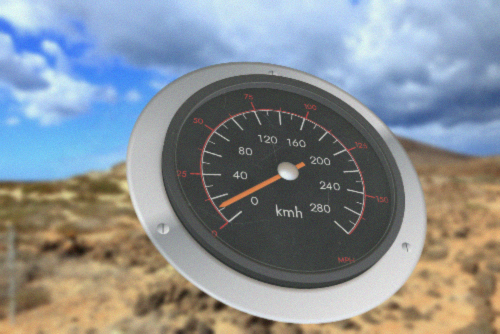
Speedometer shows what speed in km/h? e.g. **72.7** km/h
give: **10** km/h
